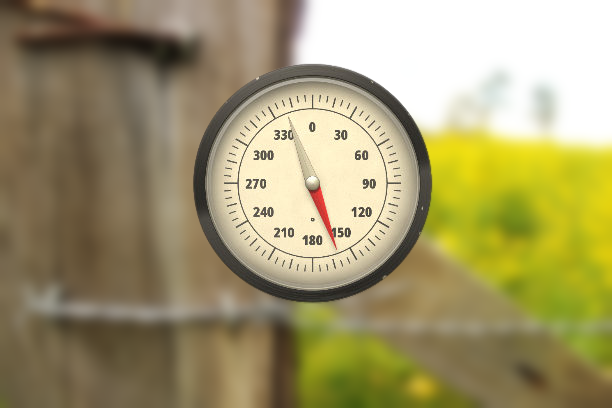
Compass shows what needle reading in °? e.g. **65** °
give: **160** °
